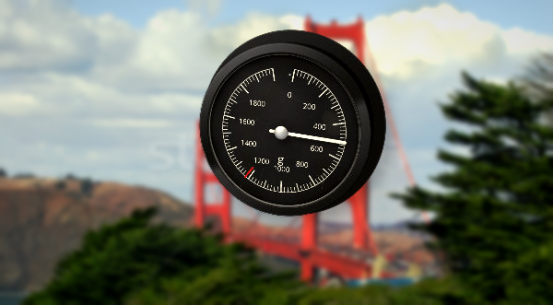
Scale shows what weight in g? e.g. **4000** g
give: **500** g
